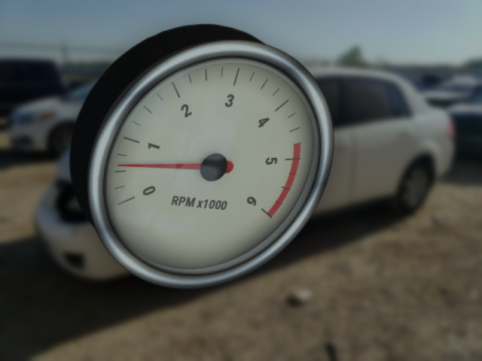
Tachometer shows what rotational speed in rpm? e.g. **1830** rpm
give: **625** rpm
